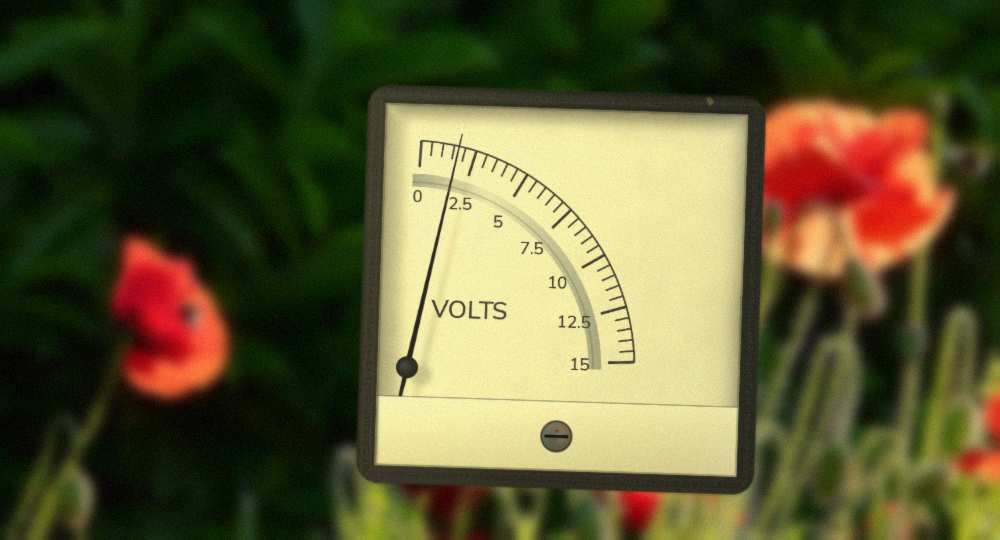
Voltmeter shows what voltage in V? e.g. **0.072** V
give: **1.75** V
